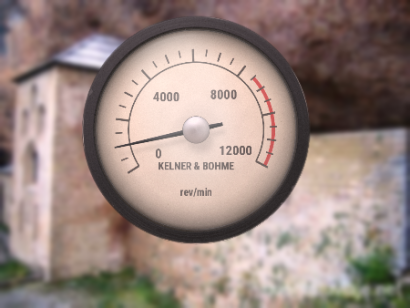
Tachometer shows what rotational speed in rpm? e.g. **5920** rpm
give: **1000** rpm
